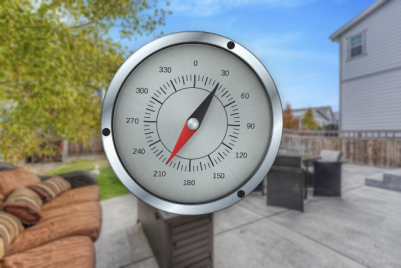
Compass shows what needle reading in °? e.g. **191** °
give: **210** °
